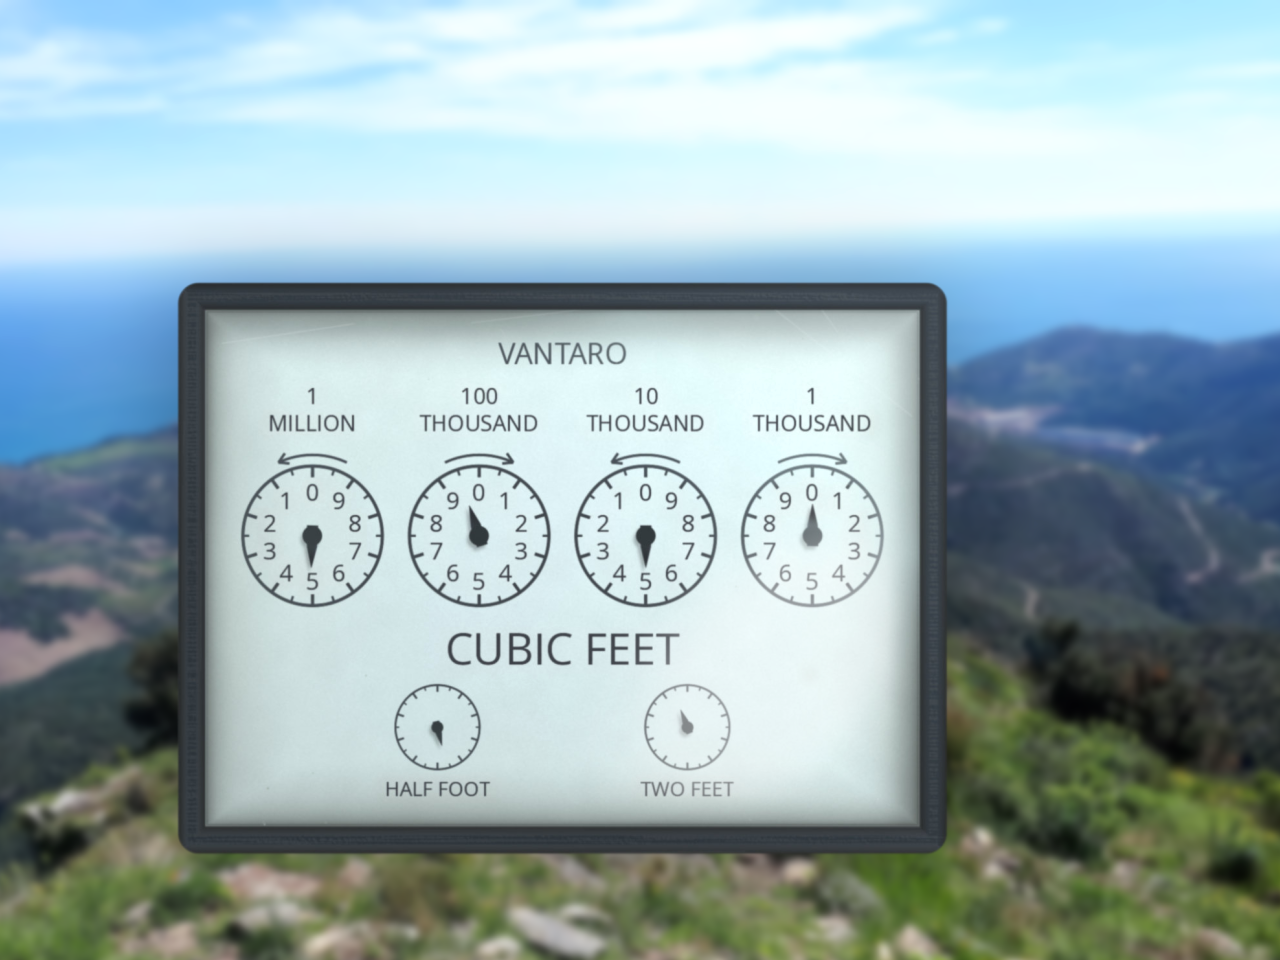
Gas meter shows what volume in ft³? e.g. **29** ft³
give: **495000** ft³
